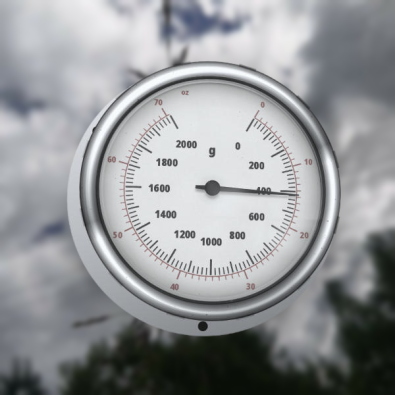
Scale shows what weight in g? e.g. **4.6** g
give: **420** g
